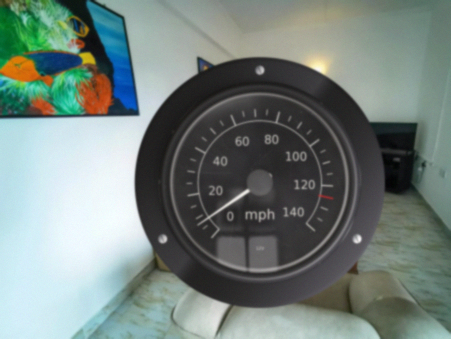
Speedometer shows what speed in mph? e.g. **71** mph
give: **7.5** mph
